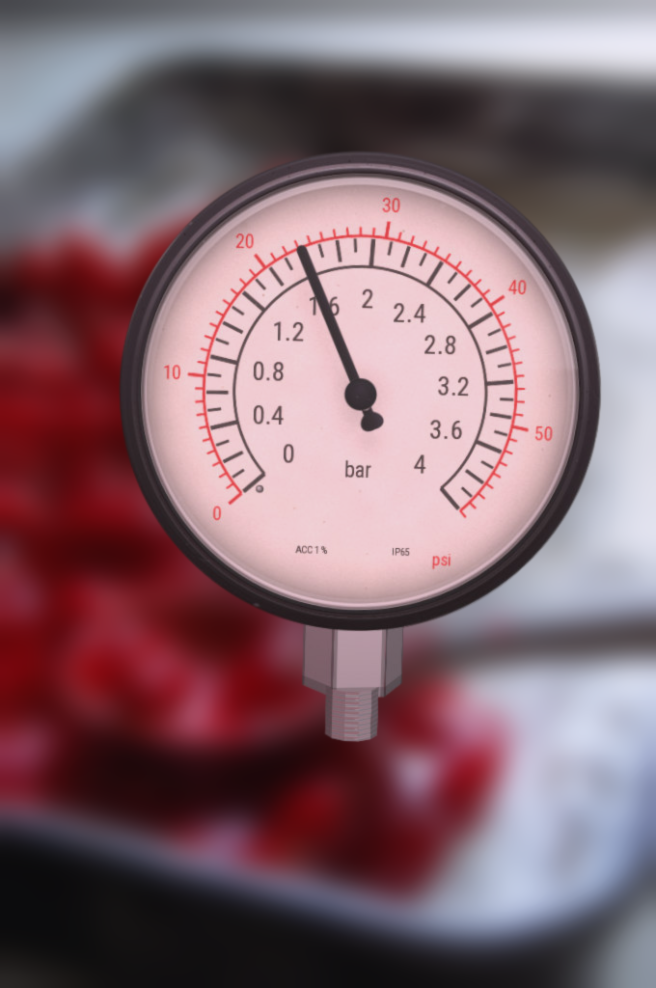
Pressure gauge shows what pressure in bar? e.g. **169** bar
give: **1.6** bar
